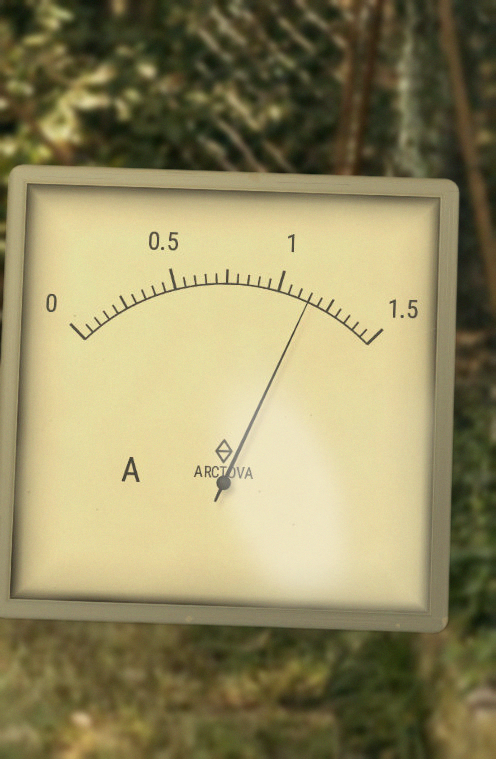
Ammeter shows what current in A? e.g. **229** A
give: **1.15** A
